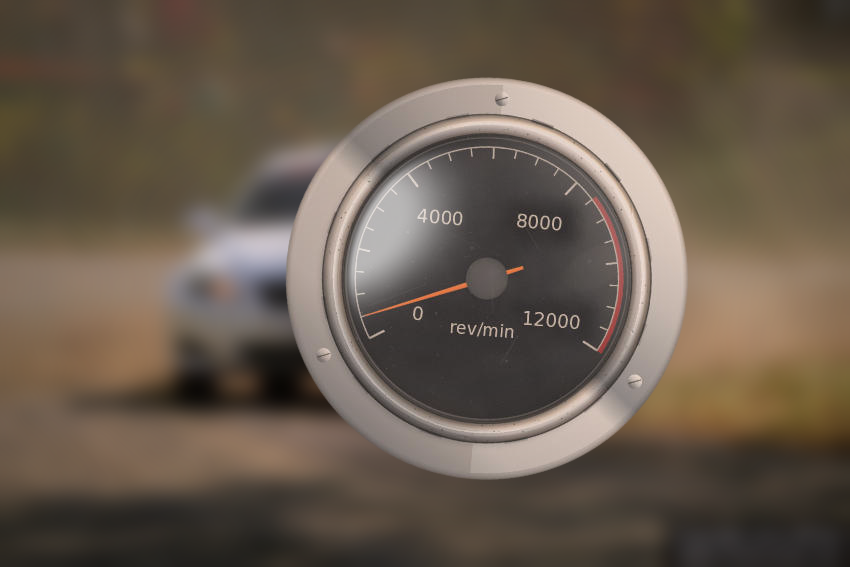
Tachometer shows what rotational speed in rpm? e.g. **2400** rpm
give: **500** rpm
